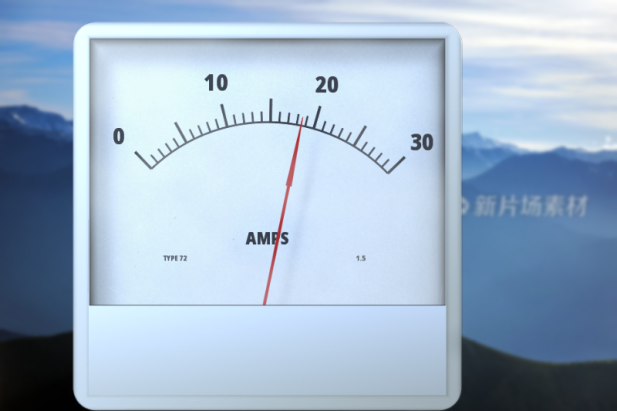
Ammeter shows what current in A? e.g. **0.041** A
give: **18.5** A
